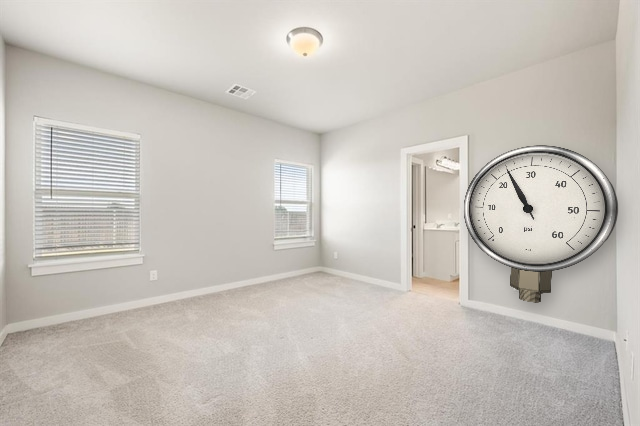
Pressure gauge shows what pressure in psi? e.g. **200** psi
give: **24** psi
